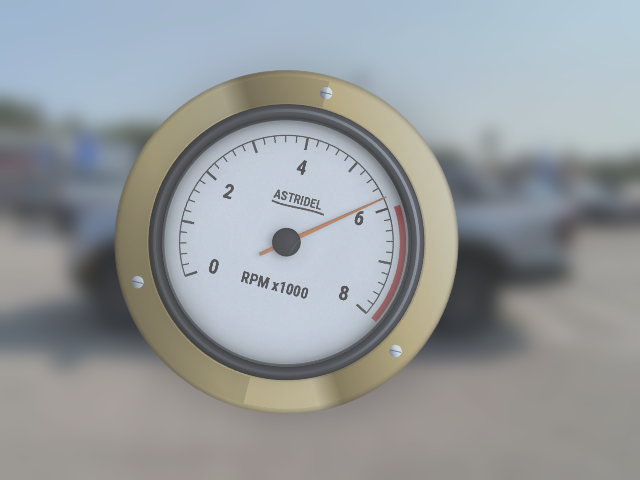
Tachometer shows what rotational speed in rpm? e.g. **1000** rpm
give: **5800** rpm
